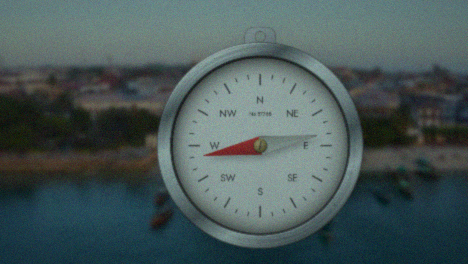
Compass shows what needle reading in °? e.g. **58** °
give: **260** °
